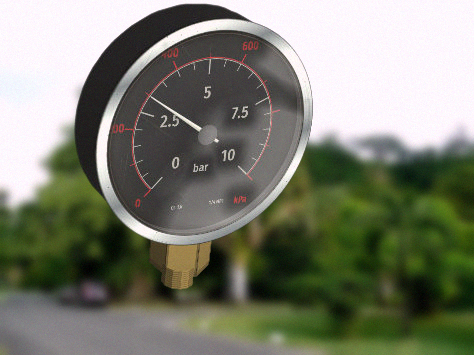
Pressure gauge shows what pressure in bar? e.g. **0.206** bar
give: **3** bar
